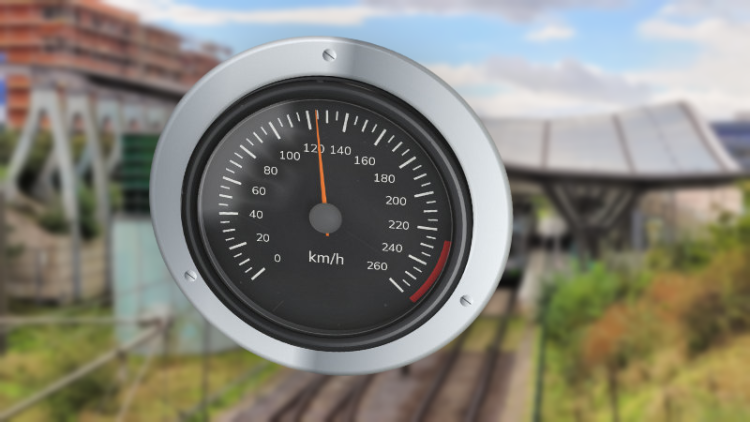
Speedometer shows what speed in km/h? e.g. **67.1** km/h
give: **125** km/h
